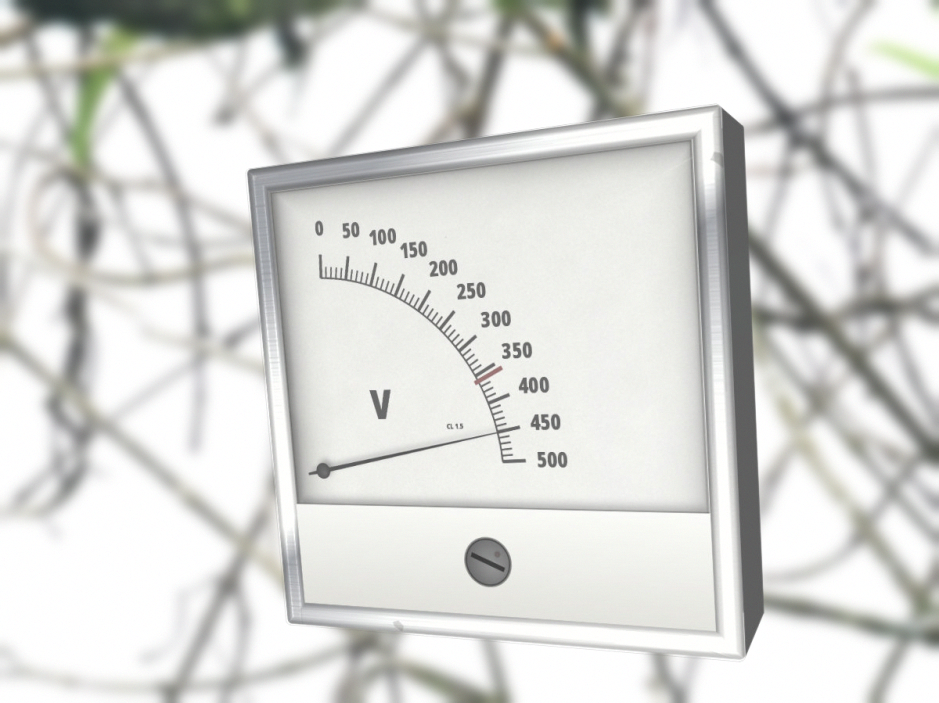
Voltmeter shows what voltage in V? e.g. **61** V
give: **450** V
